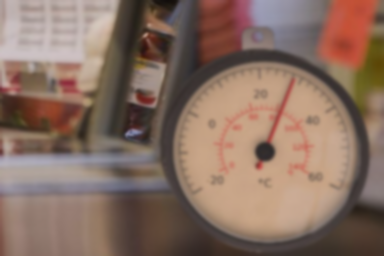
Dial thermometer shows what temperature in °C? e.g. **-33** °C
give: **28** °C
